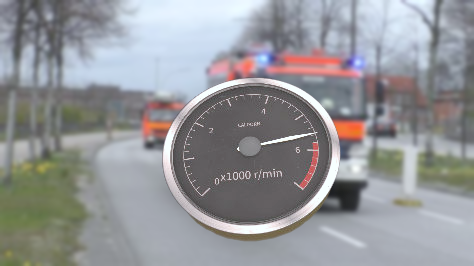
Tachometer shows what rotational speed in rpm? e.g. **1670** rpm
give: **5600** rpm
